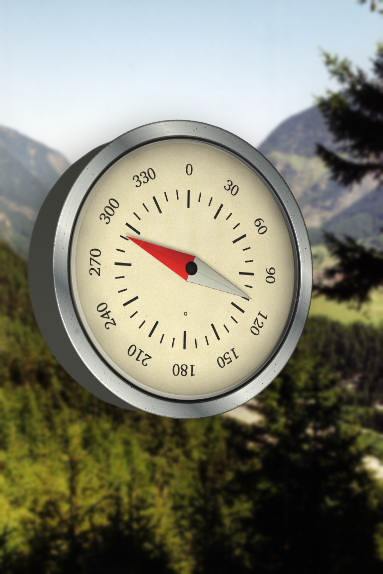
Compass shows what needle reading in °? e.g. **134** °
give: **290** °
